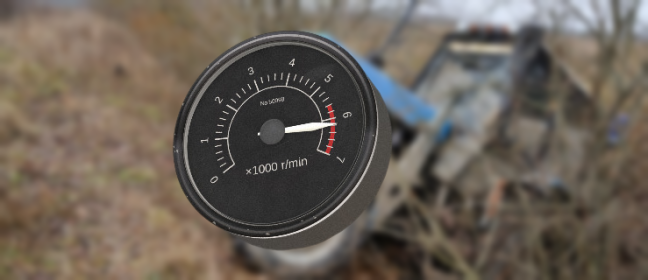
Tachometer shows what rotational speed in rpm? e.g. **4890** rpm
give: **6200** rpm
